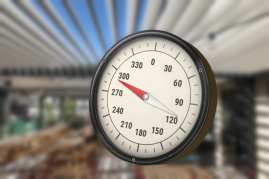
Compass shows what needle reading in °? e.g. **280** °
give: **290** °
